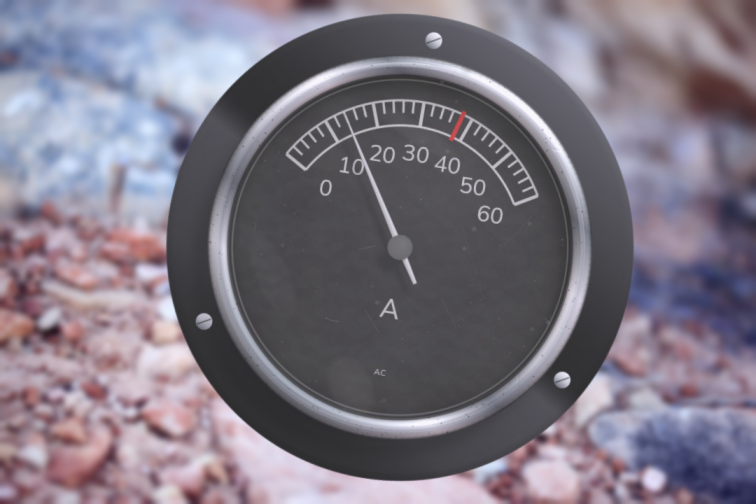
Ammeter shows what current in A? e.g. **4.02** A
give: **14** A
